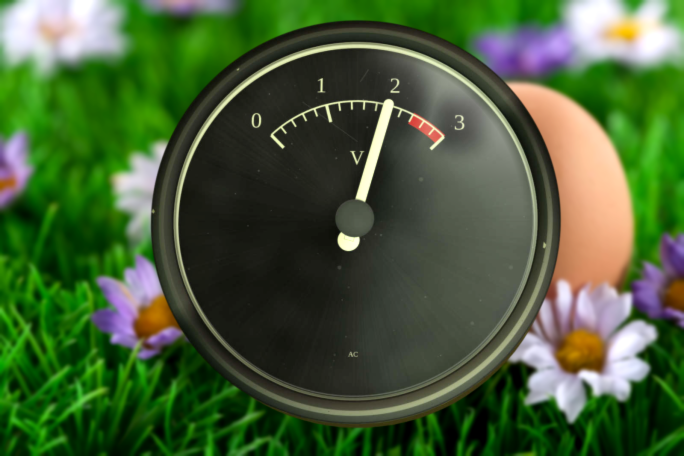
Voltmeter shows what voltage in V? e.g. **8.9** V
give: **2** V
